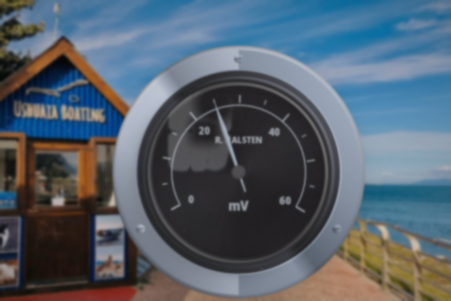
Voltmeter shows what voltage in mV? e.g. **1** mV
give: **25** mV
